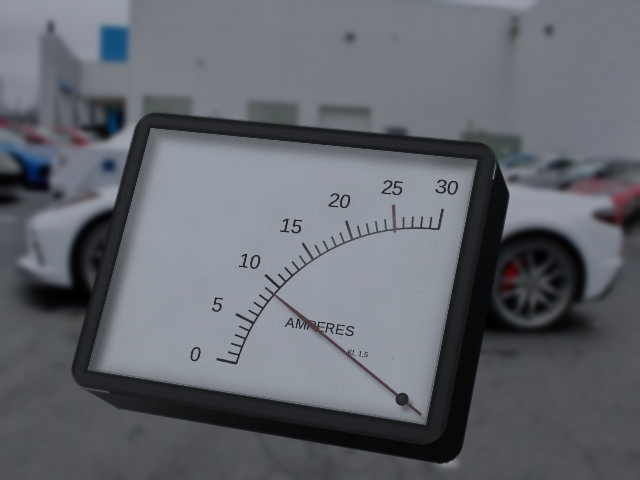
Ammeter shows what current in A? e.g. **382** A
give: **9** A
